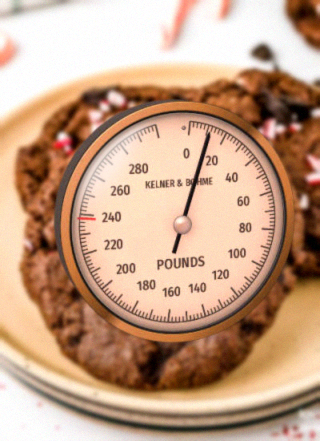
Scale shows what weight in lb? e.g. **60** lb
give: **10** lb
